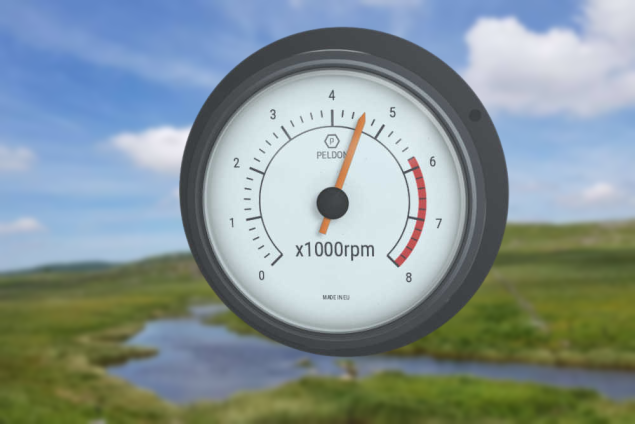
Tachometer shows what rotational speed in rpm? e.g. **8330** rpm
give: **4600** rpm
